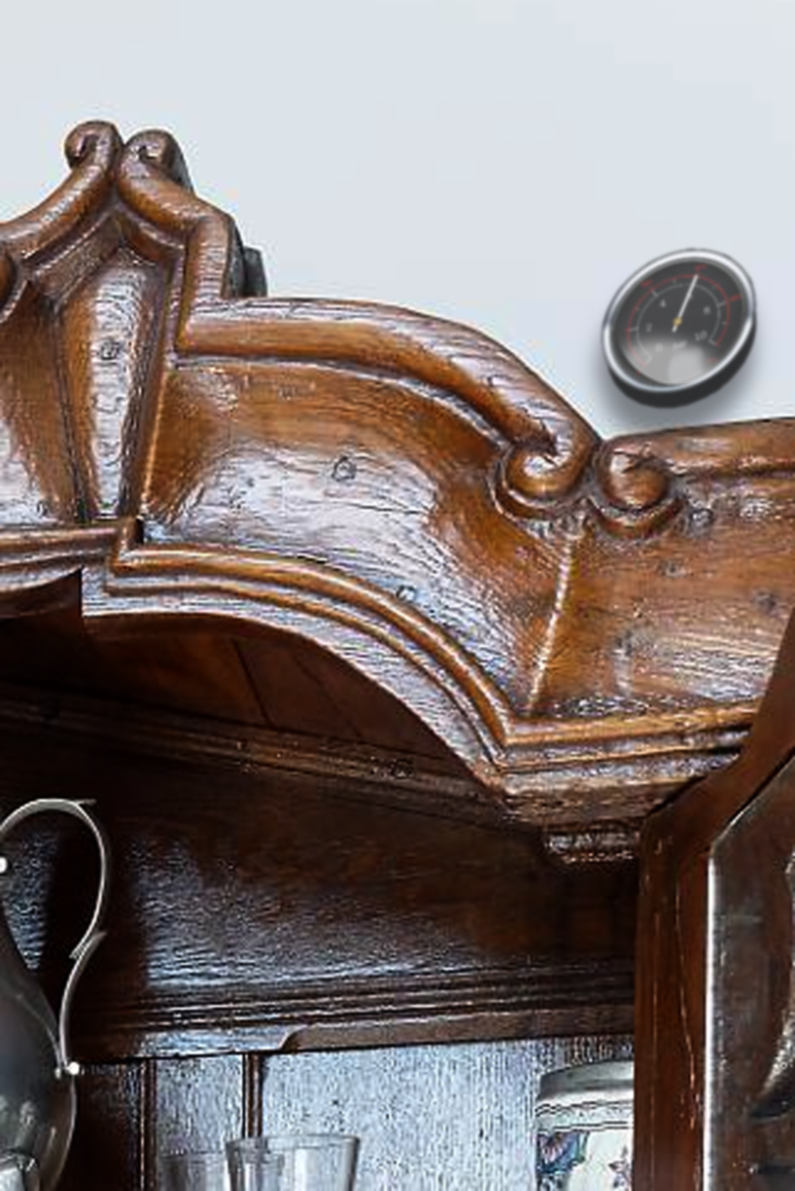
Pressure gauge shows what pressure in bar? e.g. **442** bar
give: **6** bar
